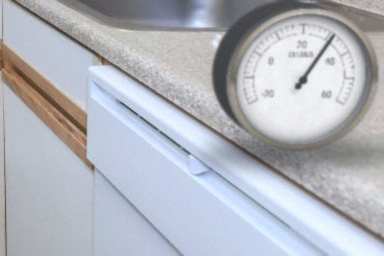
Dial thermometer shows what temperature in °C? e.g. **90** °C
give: **30** °C
